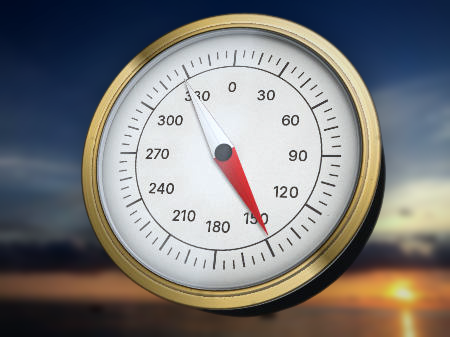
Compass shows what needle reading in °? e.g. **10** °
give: **147.5** °
